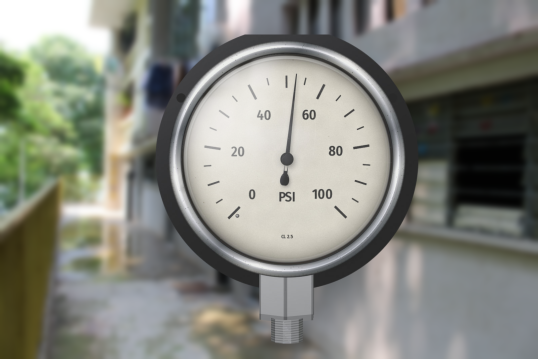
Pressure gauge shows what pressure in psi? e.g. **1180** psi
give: **52.5** psi
